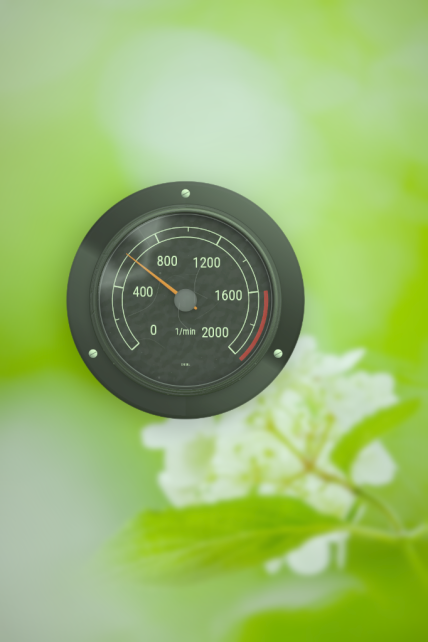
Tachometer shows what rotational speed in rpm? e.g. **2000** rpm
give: **600** rpm
